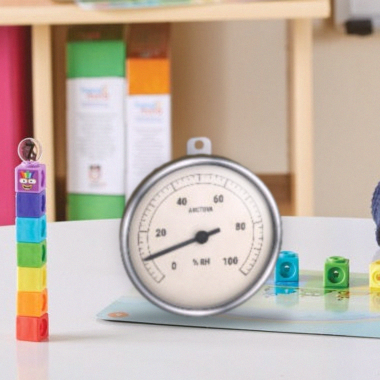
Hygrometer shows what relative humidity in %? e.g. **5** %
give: **10** %
